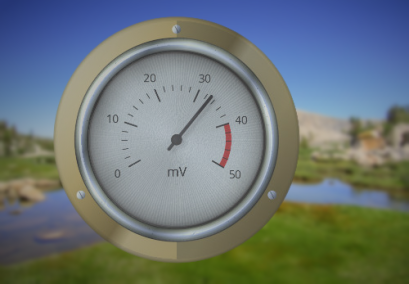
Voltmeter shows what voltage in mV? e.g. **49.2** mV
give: **33** mV
